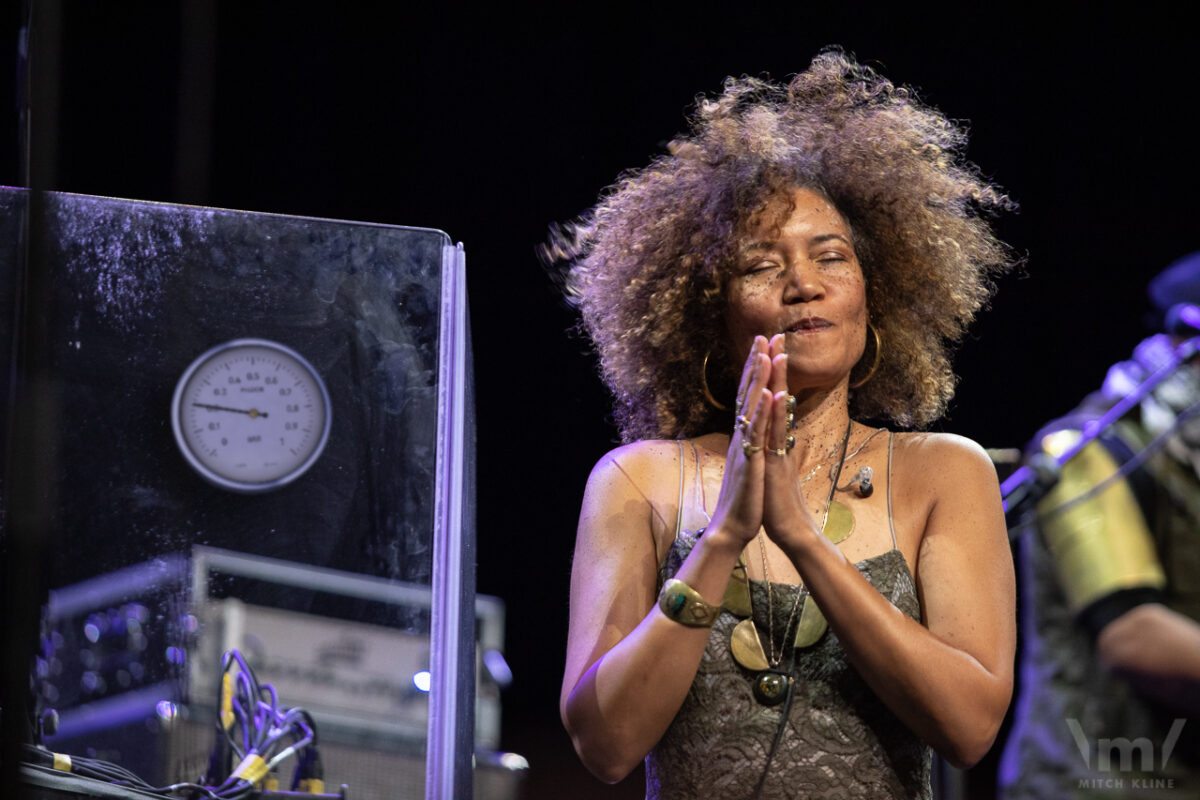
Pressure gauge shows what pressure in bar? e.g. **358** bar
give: **0.2** bar
